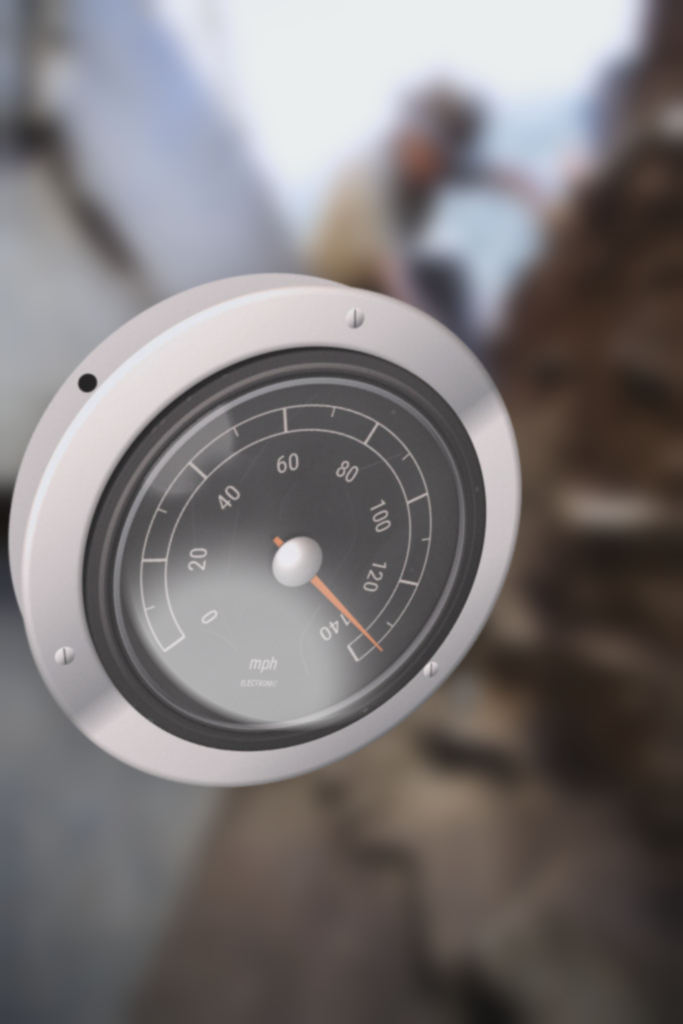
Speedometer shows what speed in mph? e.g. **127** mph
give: **135** mph
